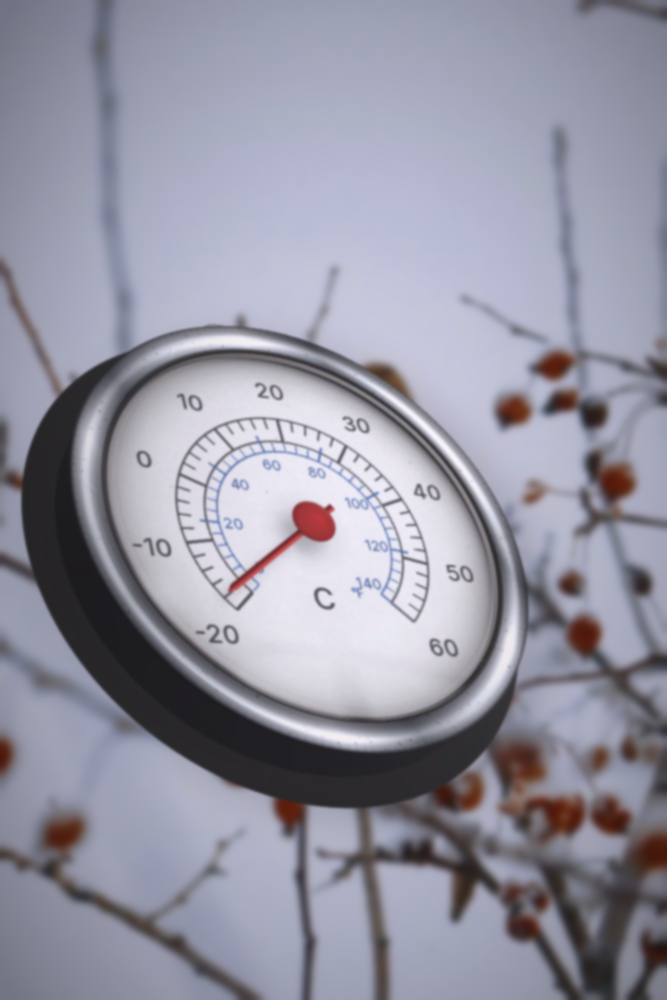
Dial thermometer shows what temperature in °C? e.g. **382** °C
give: **-18** °C
